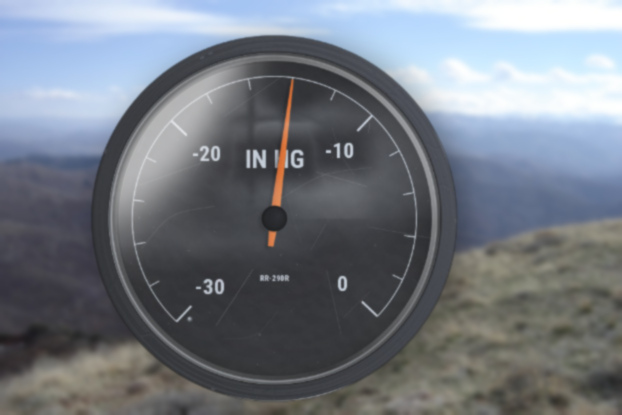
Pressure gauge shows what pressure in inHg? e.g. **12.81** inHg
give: **-14** inHg
